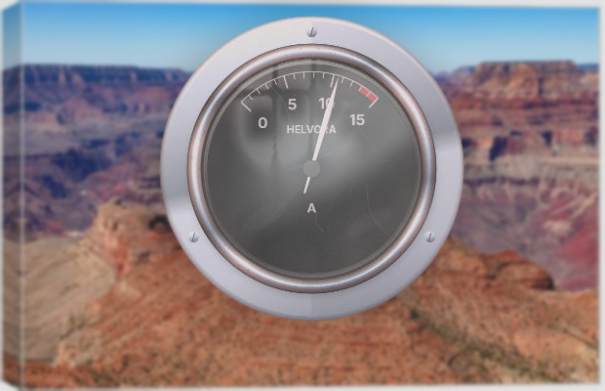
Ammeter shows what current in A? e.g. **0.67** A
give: **10.5** A
